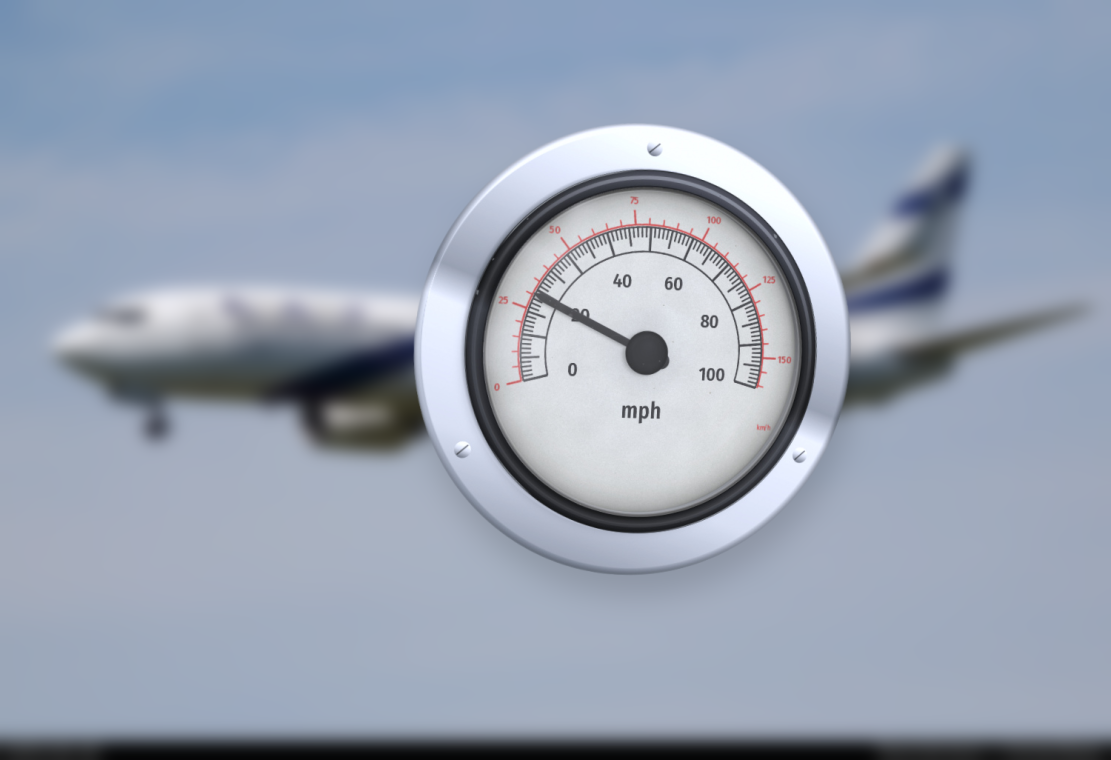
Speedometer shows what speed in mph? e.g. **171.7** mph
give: **19** mph
